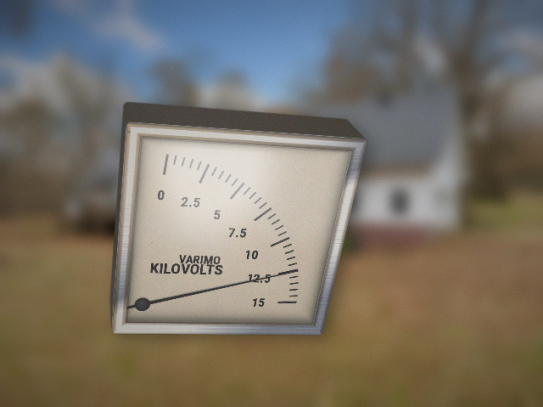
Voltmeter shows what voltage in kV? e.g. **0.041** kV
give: **12.5** kV
